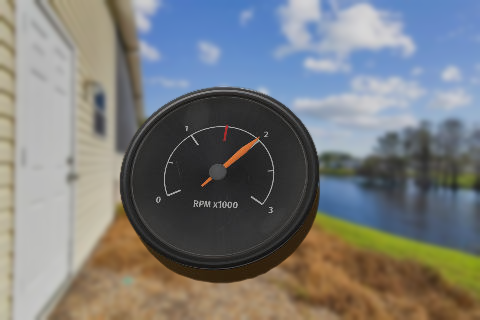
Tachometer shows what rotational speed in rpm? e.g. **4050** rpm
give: **2000** rpm
